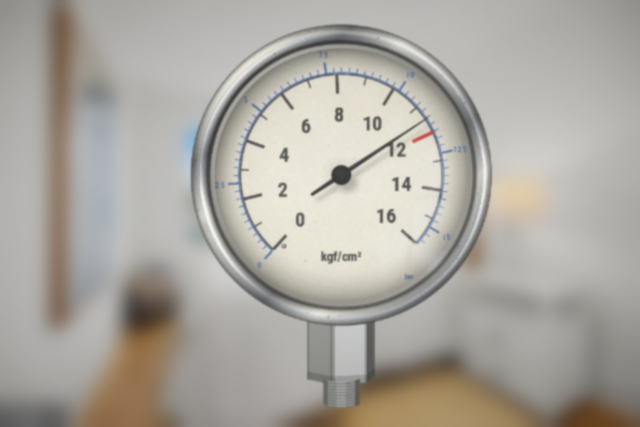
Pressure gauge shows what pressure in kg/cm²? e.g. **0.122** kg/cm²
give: **11.5** kg/cm²
